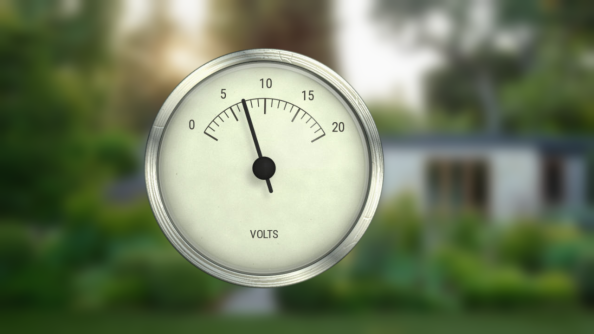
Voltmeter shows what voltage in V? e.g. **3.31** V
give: **7** V
